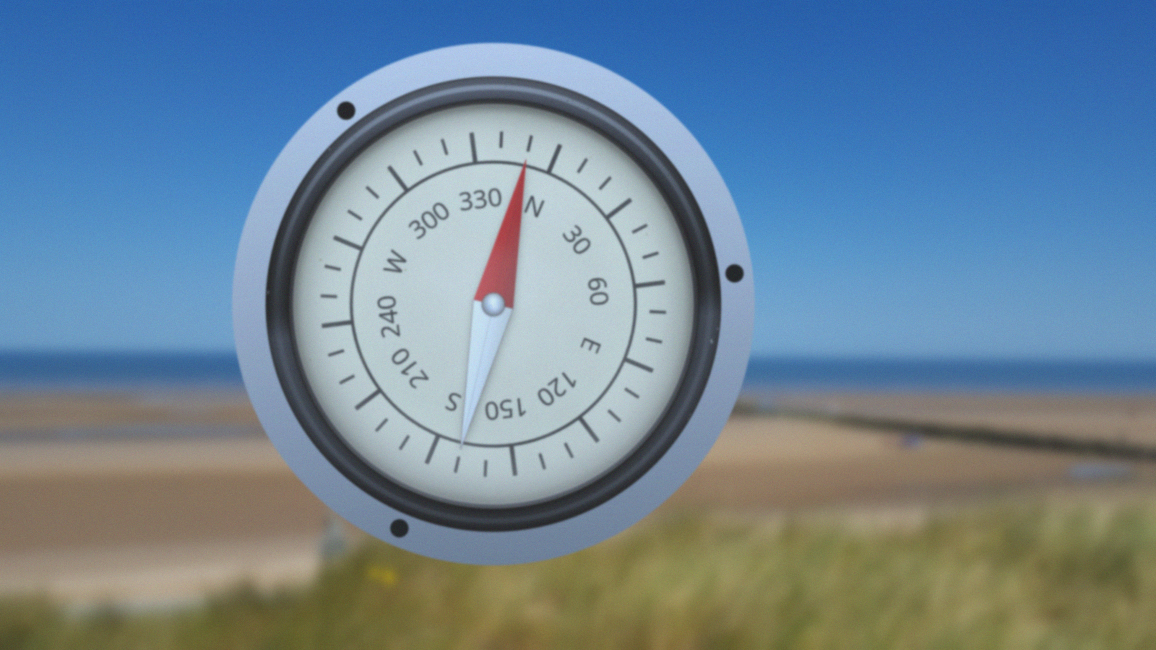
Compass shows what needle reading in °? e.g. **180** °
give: **350** °
